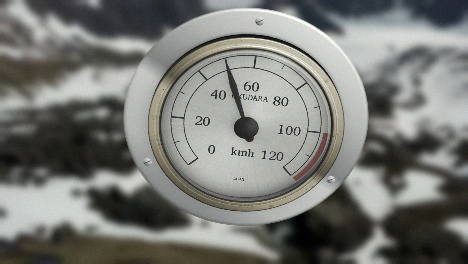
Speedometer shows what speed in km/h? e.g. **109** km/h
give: **50** km/h
